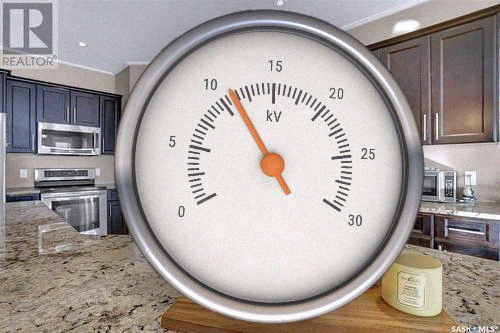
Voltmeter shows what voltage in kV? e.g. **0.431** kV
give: **11** kV
